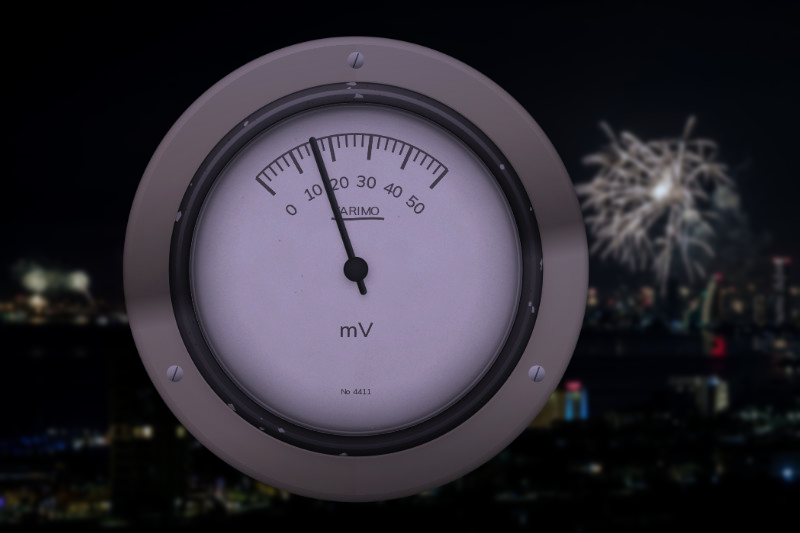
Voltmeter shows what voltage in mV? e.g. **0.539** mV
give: **16** mV
